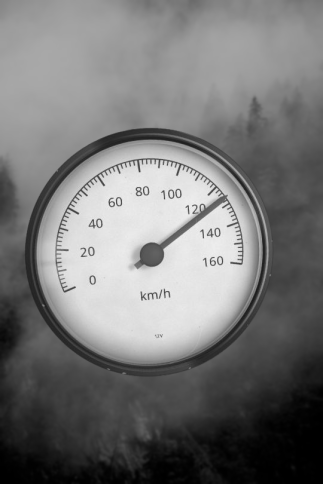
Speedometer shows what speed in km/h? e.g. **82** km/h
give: **126** km/h
